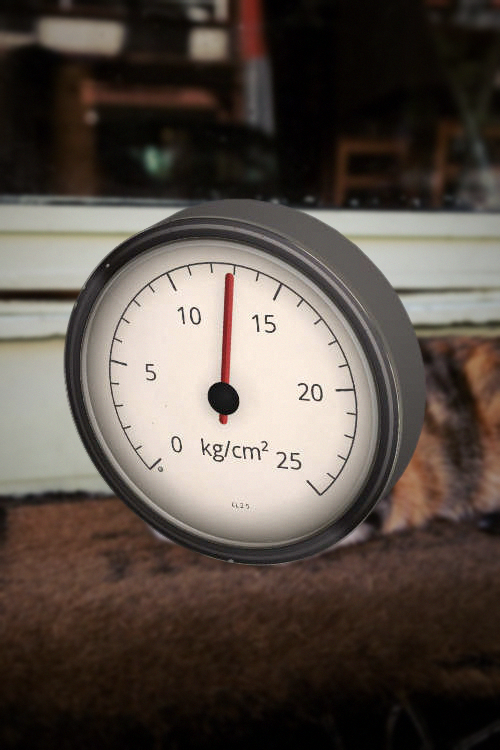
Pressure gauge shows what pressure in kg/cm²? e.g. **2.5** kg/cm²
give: **13** kg/cm²
